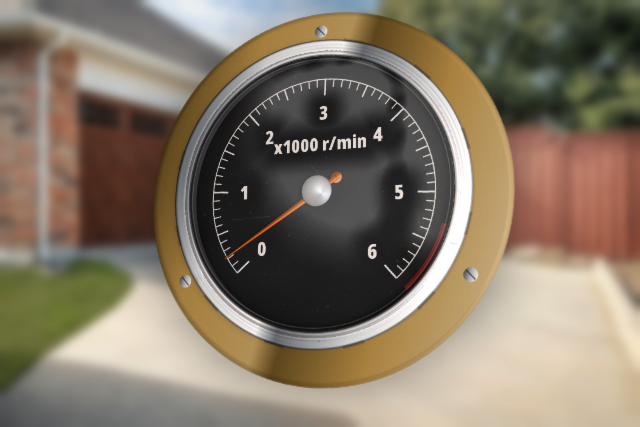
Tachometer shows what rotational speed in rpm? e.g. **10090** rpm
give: **200** rpm
